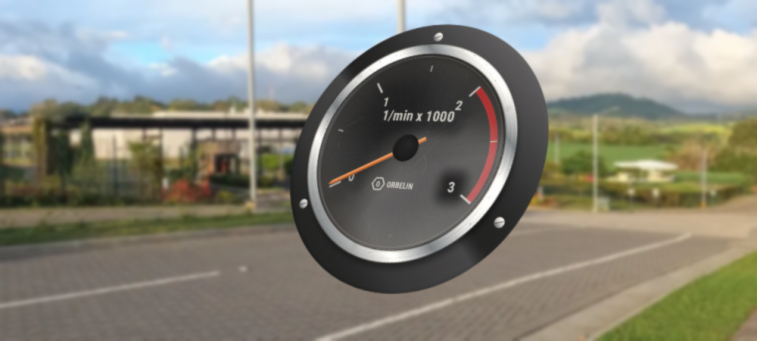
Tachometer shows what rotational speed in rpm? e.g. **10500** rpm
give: **0** rpm
